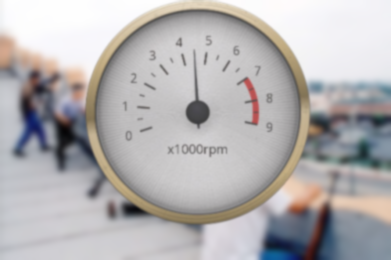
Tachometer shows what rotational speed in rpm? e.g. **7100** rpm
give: **4500** rpm
